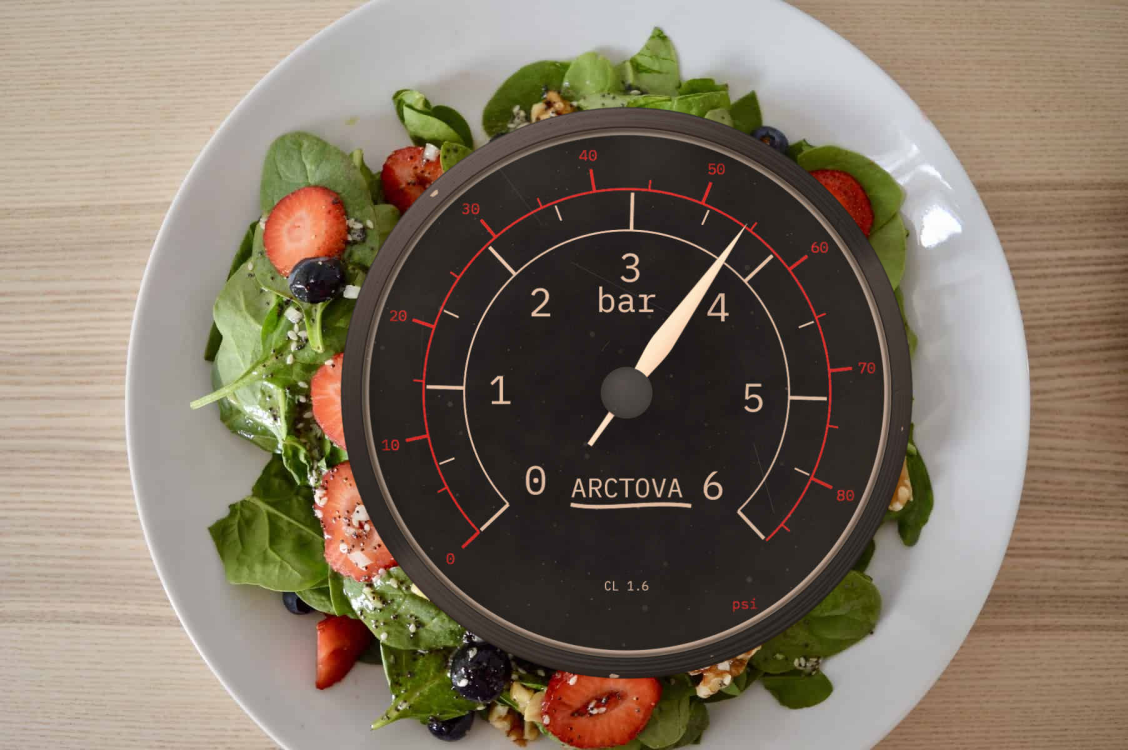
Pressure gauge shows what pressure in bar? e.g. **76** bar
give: **3.75** bar
